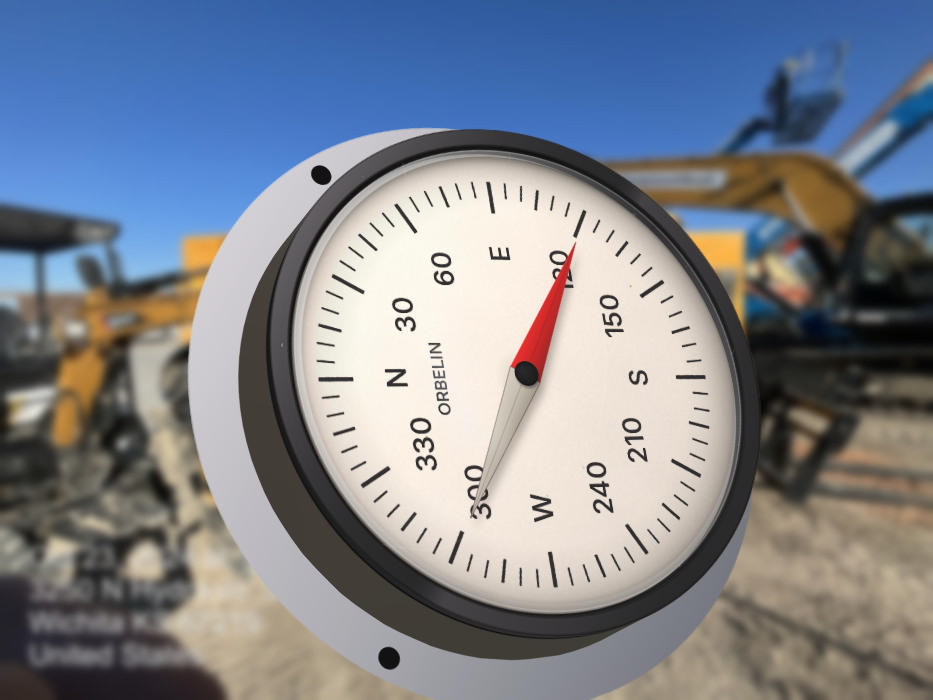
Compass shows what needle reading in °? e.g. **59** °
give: **120** °
